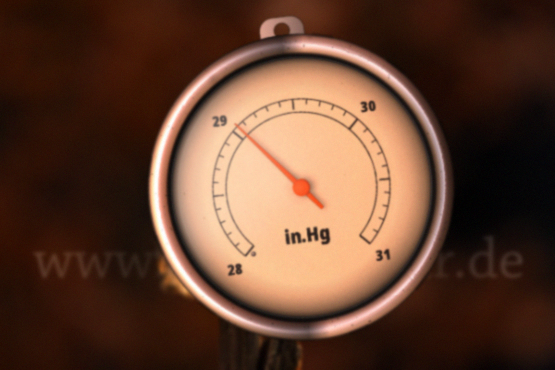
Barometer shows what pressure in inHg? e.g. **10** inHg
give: **29.05** inHg
